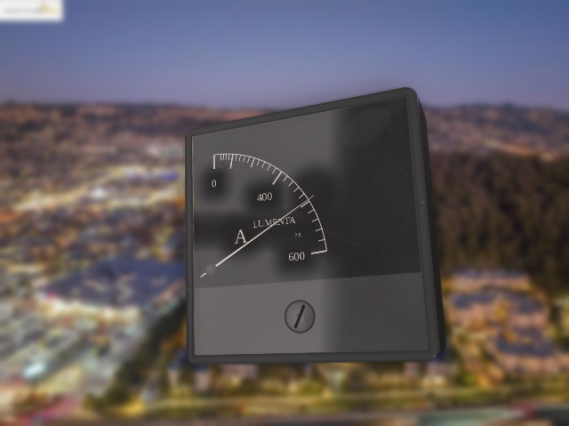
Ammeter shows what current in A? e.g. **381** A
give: **500** A
